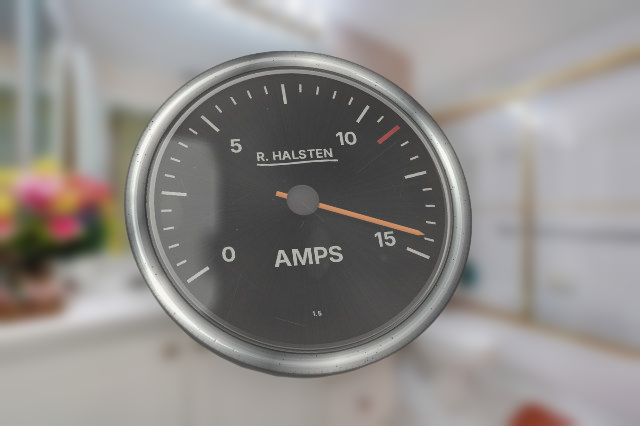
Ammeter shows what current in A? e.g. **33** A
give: **14.5** A
